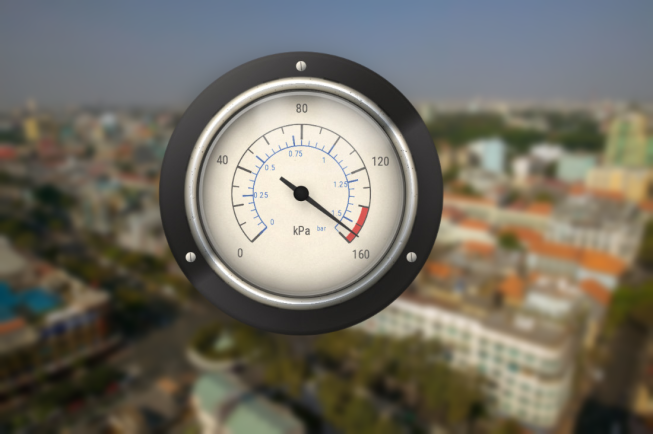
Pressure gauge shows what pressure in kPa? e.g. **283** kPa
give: **155** kPa
